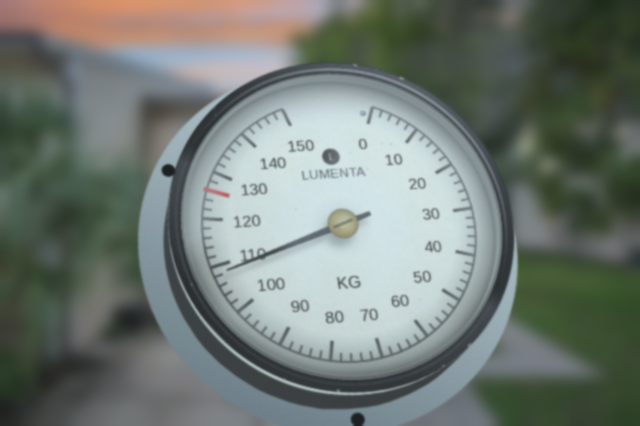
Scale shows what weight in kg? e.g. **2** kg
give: **108** kg
